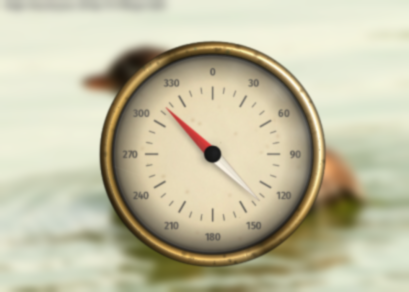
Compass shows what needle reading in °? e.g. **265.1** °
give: **315** °
